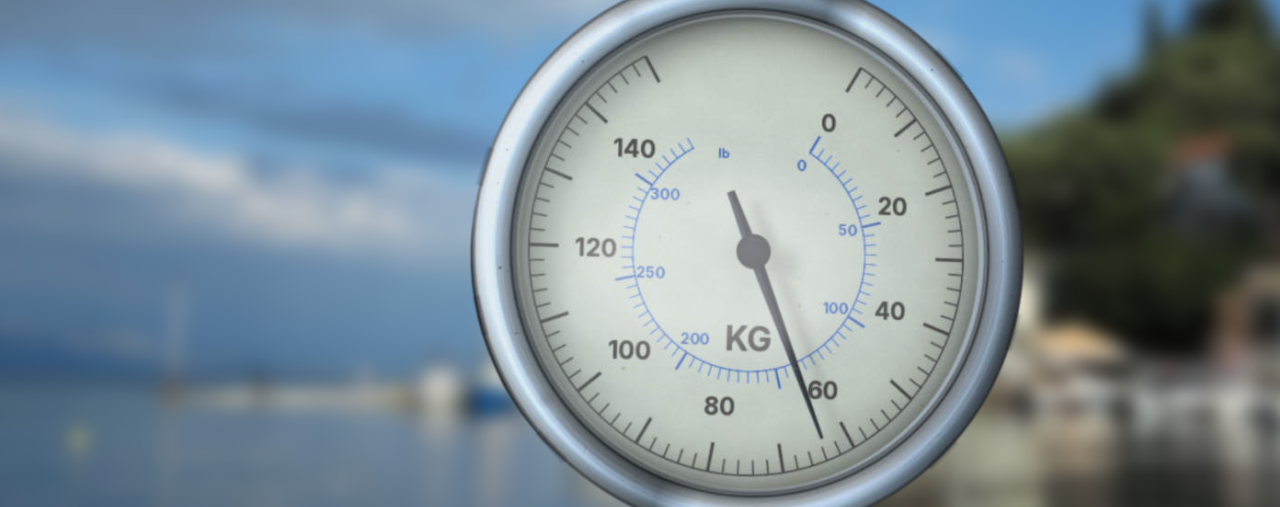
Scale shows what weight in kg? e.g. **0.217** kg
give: **64** kg
